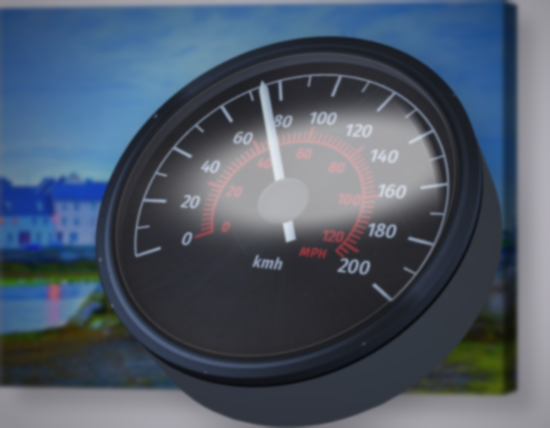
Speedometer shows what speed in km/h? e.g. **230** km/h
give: **75** km/h
